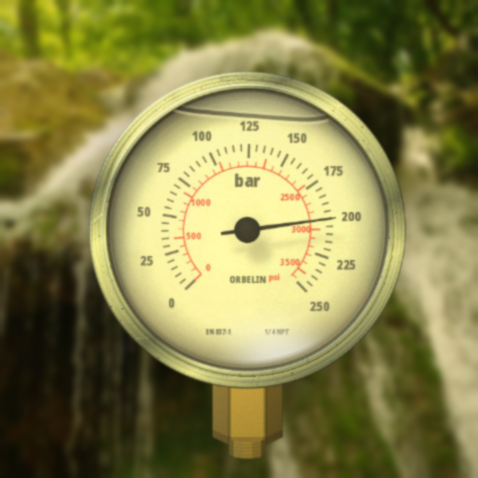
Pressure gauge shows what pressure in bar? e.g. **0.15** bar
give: **200** bar
